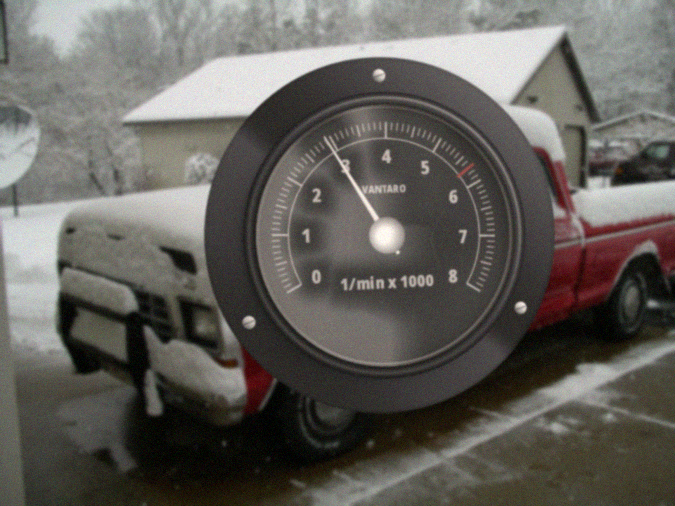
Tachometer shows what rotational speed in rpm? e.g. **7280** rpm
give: **2900** rpm
